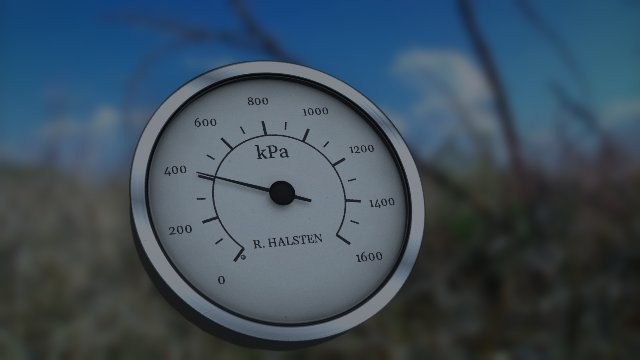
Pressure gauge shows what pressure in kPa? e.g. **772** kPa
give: **400** kPa
